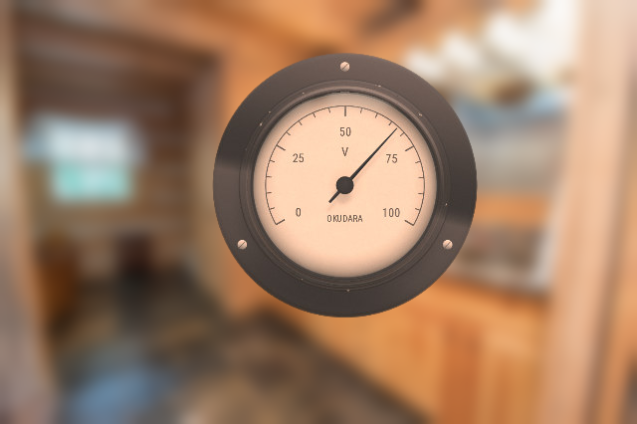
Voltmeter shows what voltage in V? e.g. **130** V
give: **67.5** V
